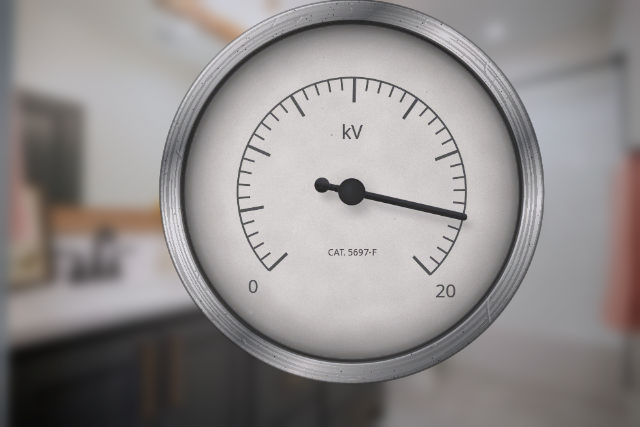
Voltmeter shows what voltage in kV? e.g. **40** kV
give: **17.5** kV
